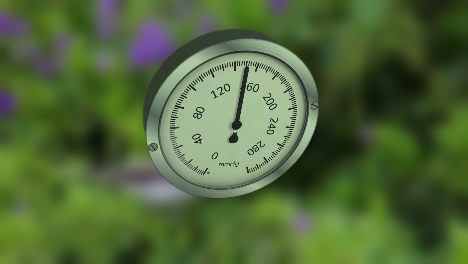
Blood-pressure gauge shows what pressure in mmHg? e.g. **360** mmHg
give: **150** mmHg
